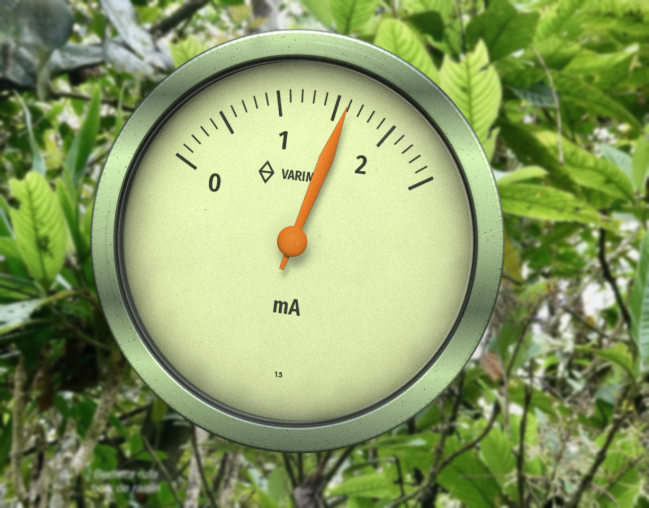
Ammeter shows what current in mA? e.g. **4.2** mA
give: **1.6** mA
